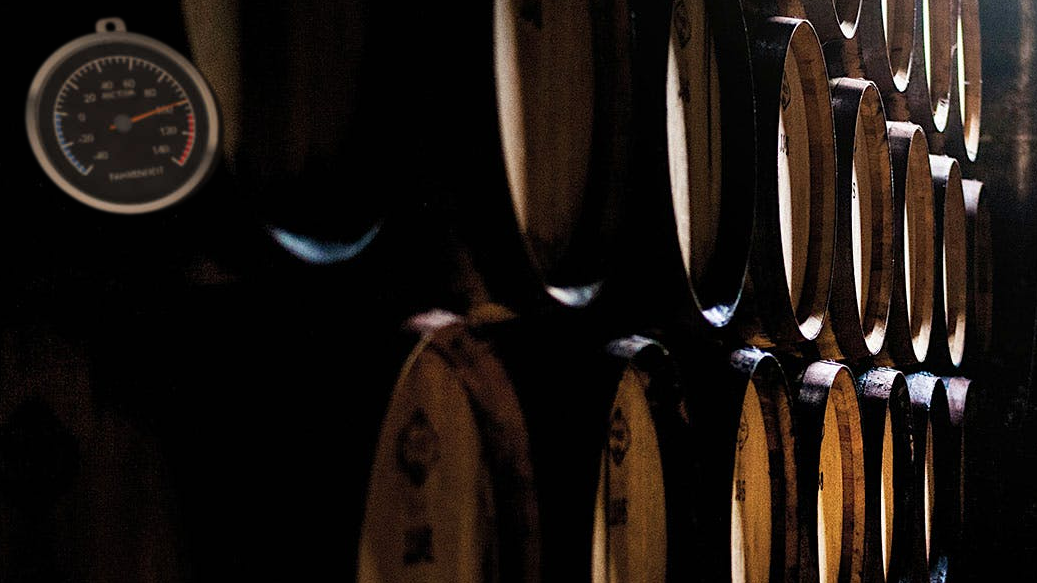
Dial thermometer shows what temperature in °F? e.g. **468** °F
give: **100** °F
